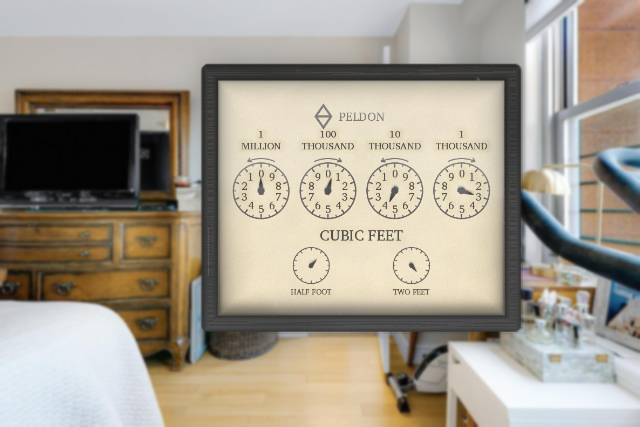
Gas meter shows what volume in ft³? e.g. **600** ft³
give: **4300** ft³
